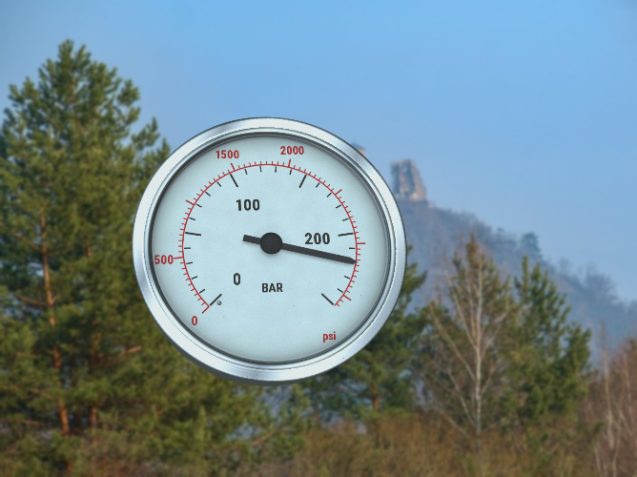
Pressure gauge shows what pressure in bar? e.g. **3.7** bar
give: **220** bar
